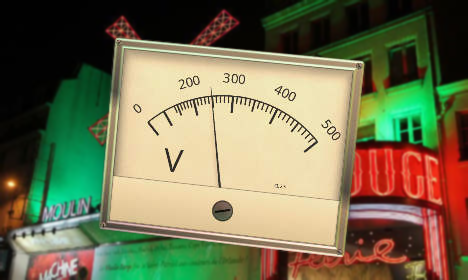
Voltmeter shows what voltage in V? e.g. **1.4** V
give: **250** V
